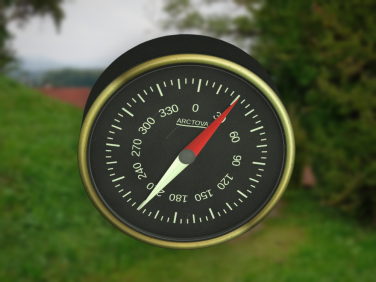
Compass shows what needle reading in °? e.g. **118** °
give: **30** °
